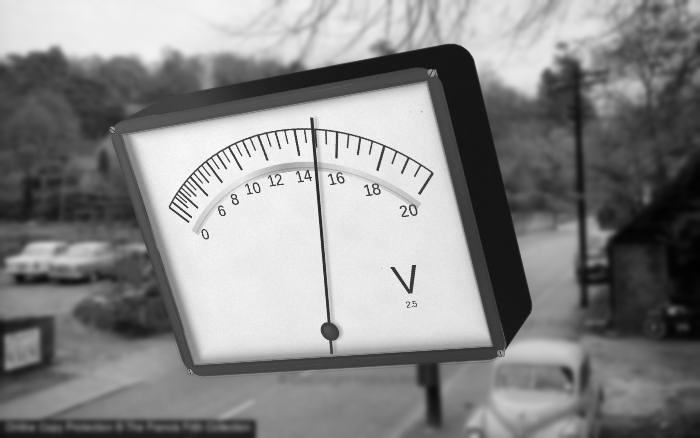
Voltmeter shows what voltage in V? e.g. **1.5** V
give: **15** V
